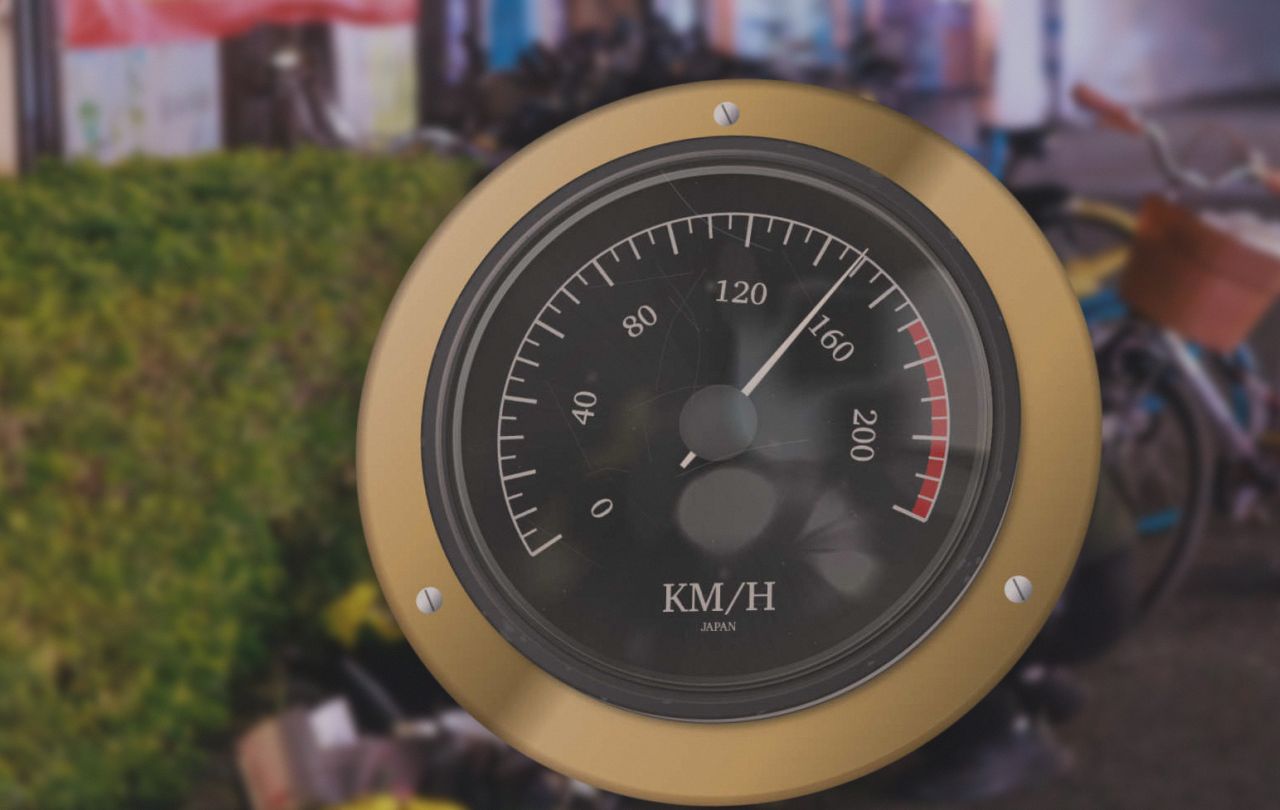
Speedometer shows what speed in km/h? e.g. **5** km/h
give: **150** km/h
